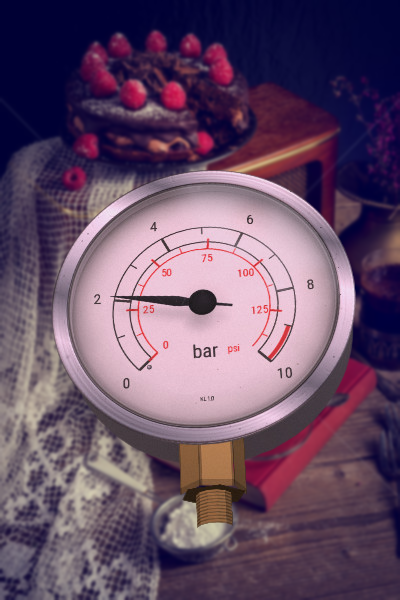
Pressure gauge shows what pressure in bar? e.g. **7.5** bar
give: **2** bar
